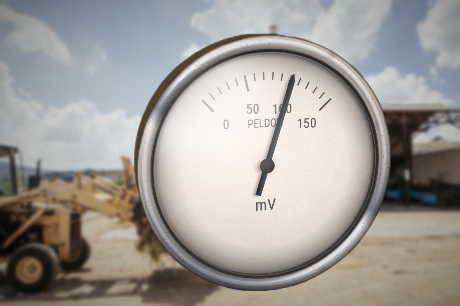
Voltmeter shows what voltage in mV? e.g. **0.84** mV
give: **100** mV
